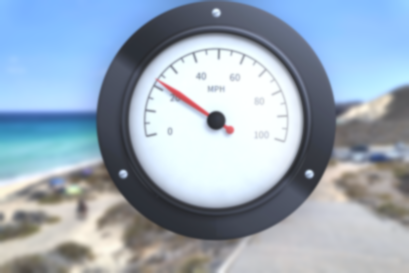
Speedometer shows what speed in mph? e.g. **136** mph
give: **22.5** mph
